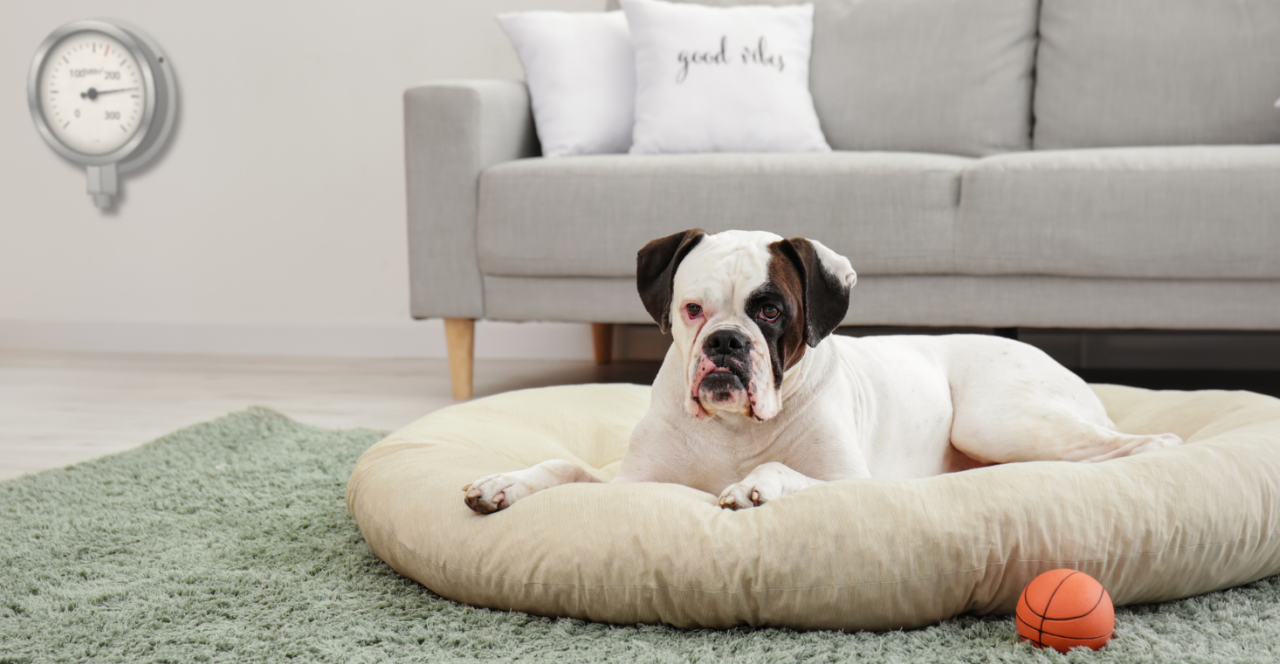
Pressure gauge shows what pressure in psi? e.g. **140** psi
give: **240** psi
